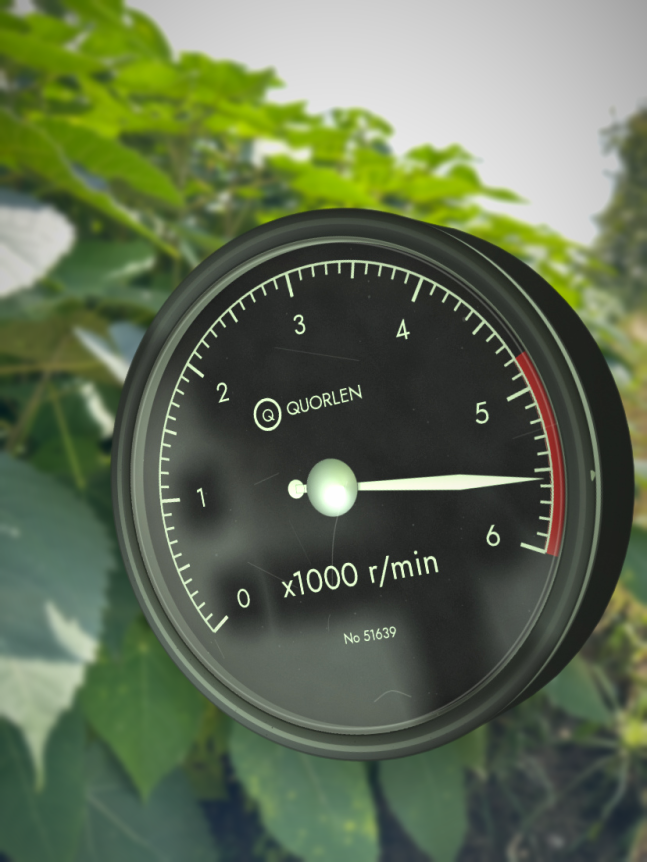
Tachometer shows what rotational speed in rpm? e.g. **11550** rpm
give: **5550** rpm
